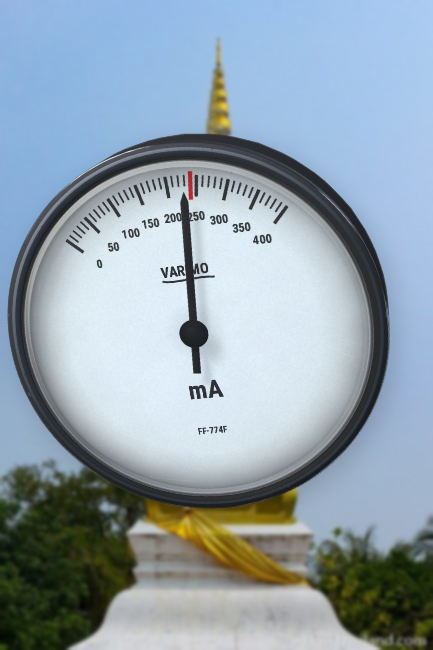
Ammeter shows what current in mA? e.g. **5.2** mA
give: **230** mA
